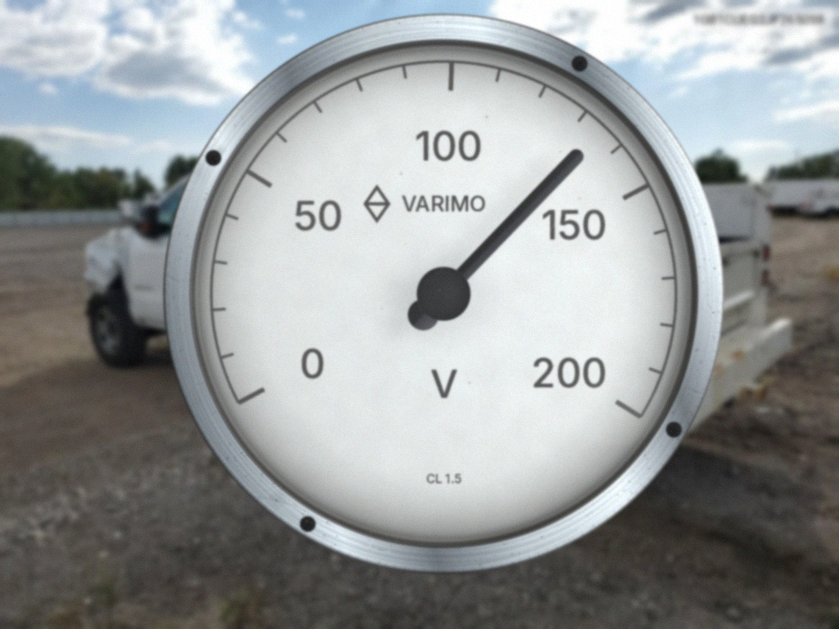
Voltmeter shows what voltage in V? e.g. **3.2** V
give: **135** V
